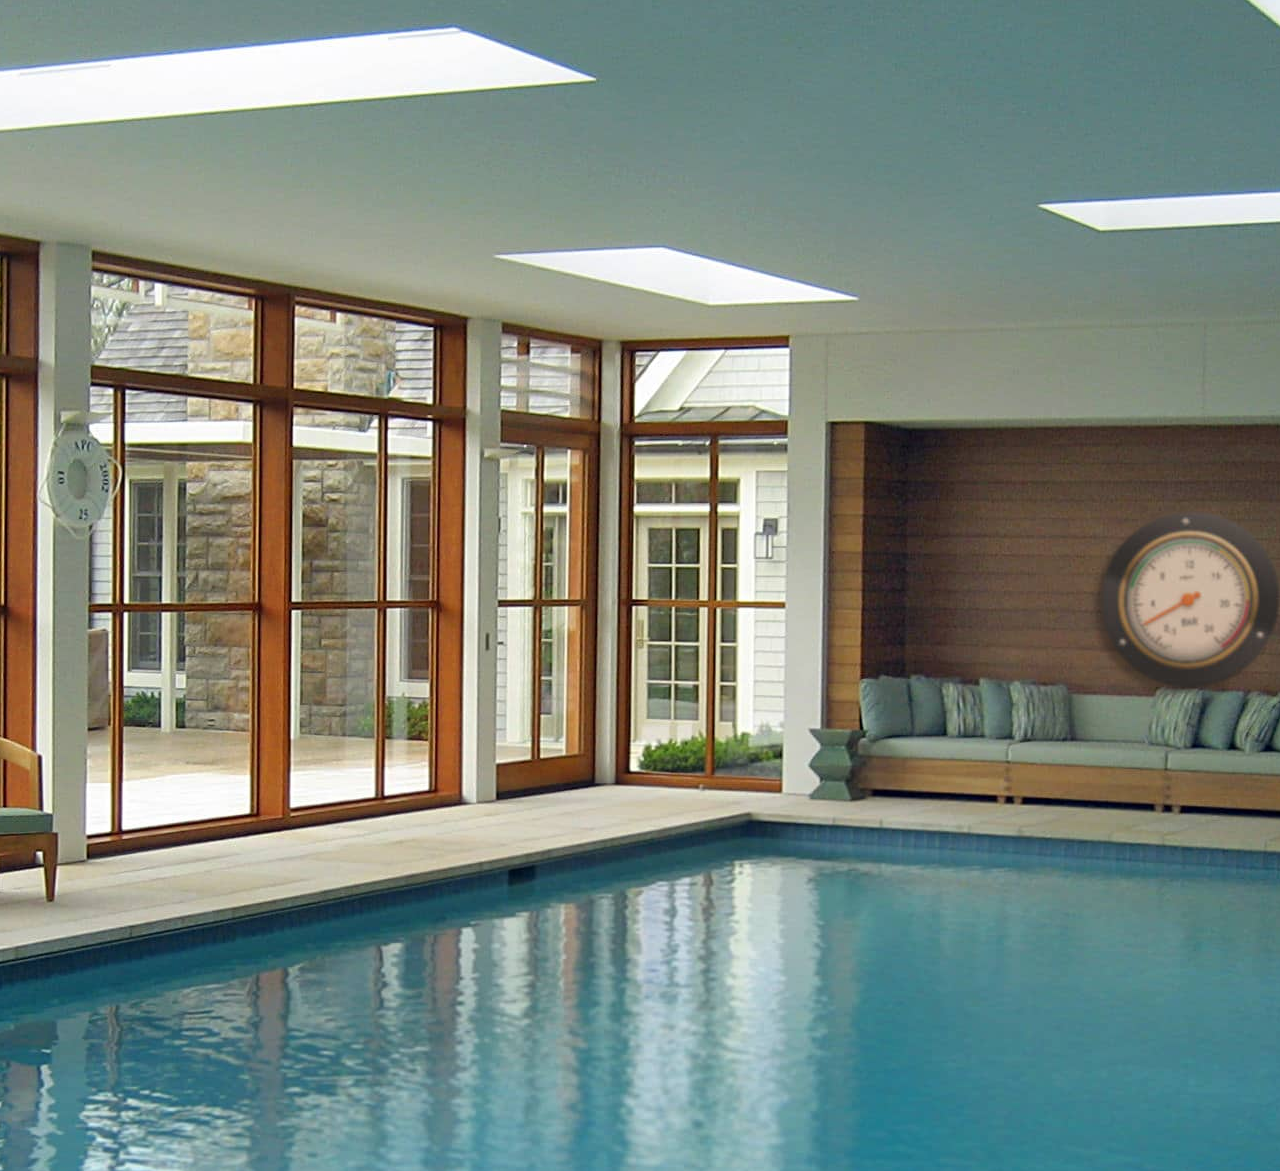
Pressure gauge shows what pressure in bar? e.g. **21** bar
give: **2** bar
